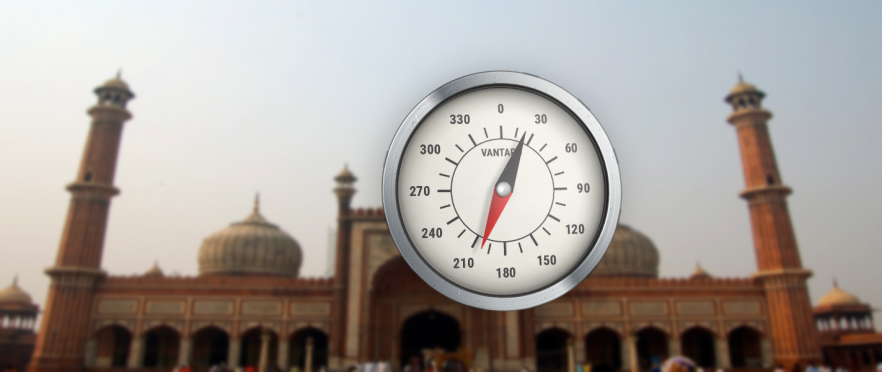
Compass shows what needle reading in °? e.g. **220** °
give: **202.5** °
